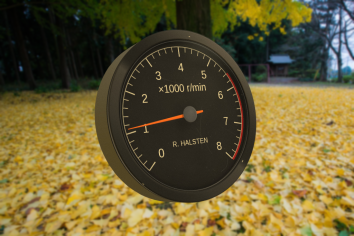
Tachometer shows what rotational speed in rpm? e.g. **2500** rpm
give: **1100** rpm
